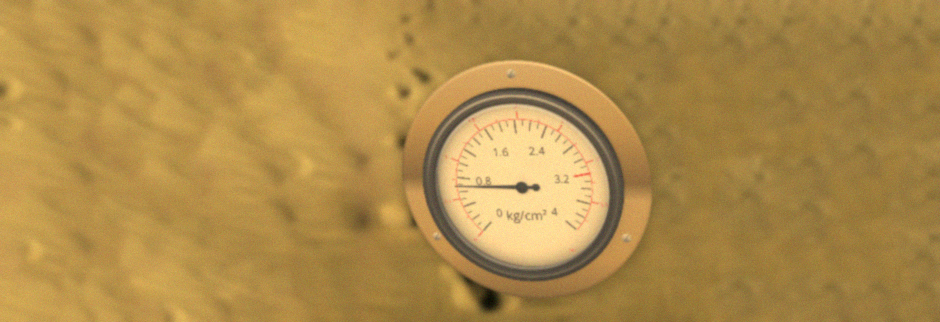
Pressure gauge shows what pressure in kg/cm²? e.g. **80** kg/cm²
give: **0.7** kg/cm²
